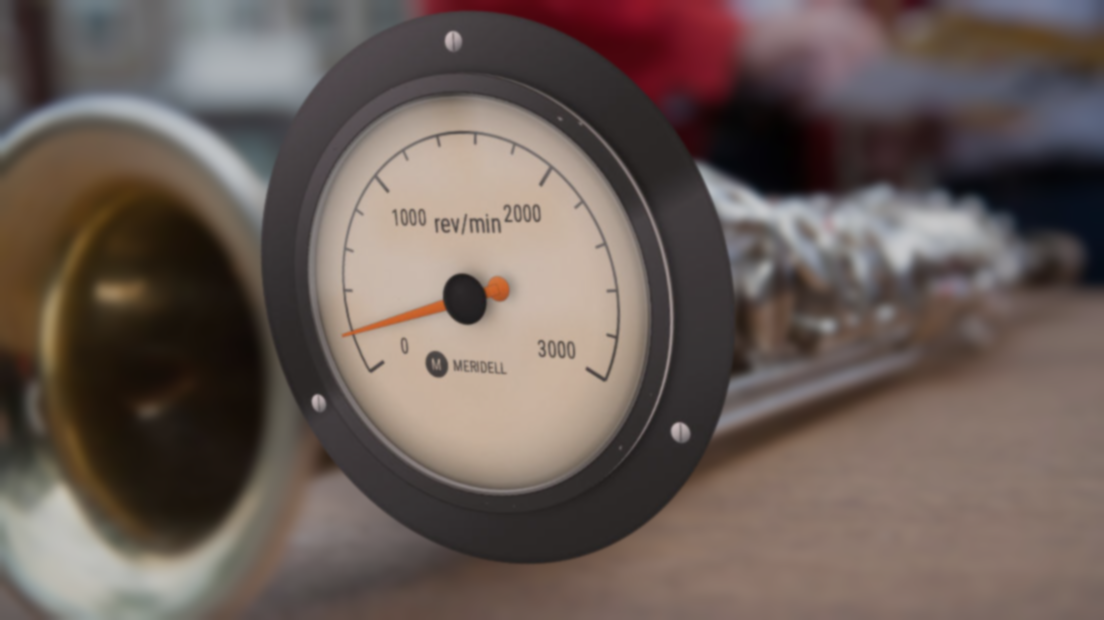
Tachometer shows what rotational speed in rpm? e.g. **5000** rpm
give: **200** rpm
